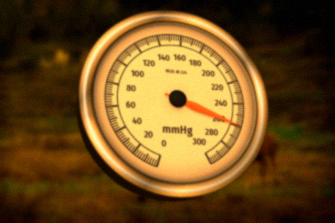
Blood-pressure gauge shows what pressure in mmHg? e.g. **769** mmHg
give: **260** mmHg
